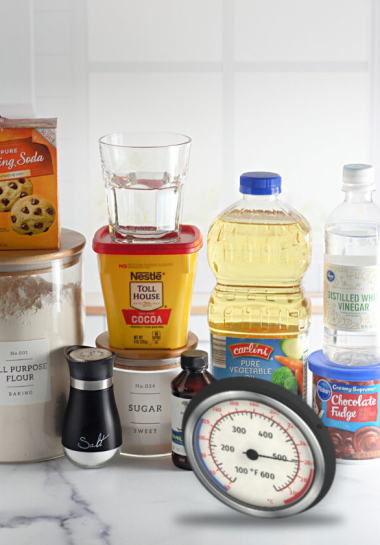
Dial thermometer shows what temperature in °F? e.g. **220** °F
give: **500** °F
